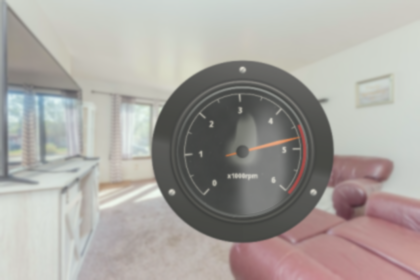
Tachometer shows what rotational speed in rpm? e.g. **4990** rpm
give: **4750** rpm
